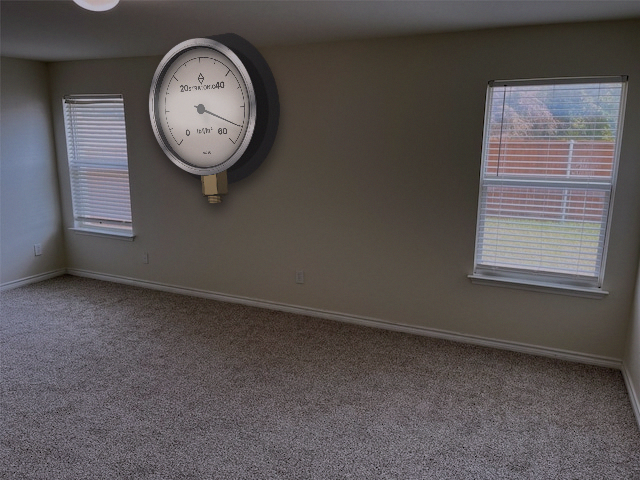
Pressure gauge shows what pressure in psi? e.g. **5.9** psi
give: **55** psi
